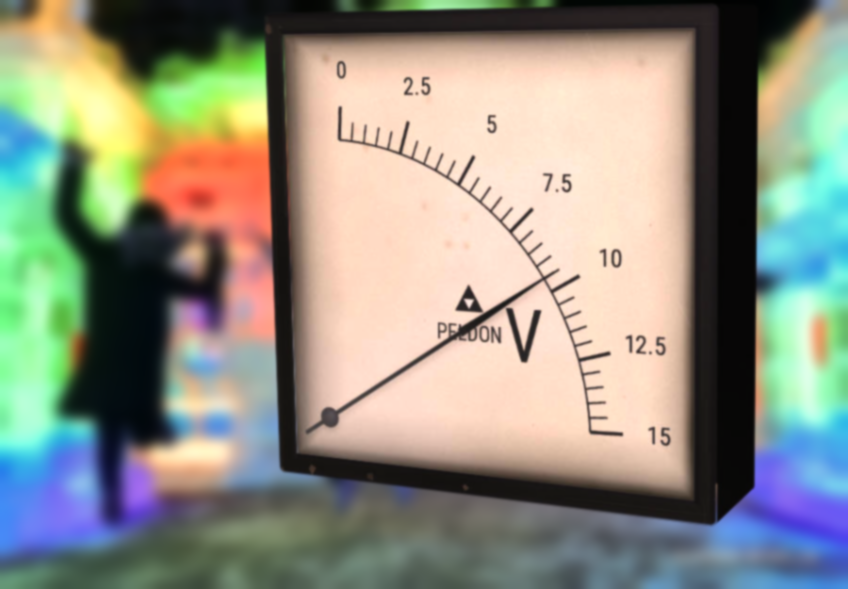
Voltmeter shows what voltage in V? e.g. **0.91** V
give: **9.5** V
